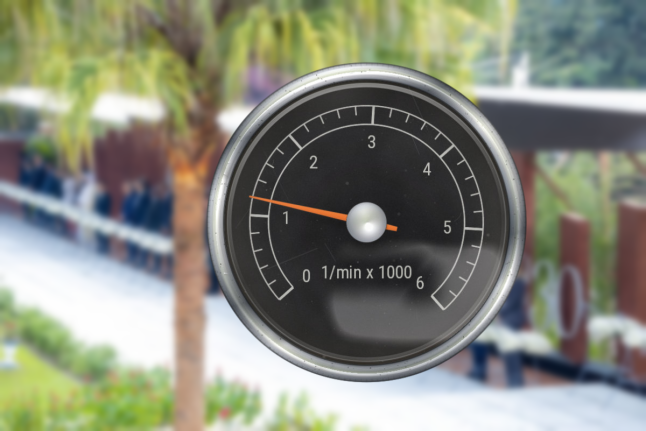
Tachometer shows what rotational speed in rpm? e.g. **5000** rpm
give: **1200** rpm
